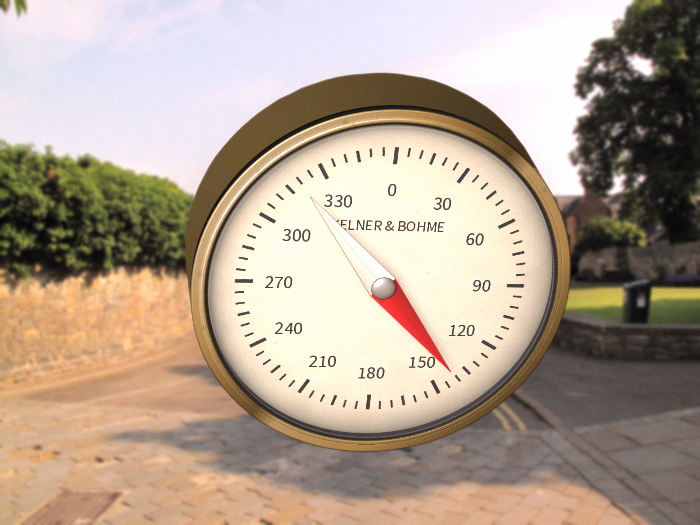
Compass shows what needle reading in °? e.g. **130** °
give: **140** °
